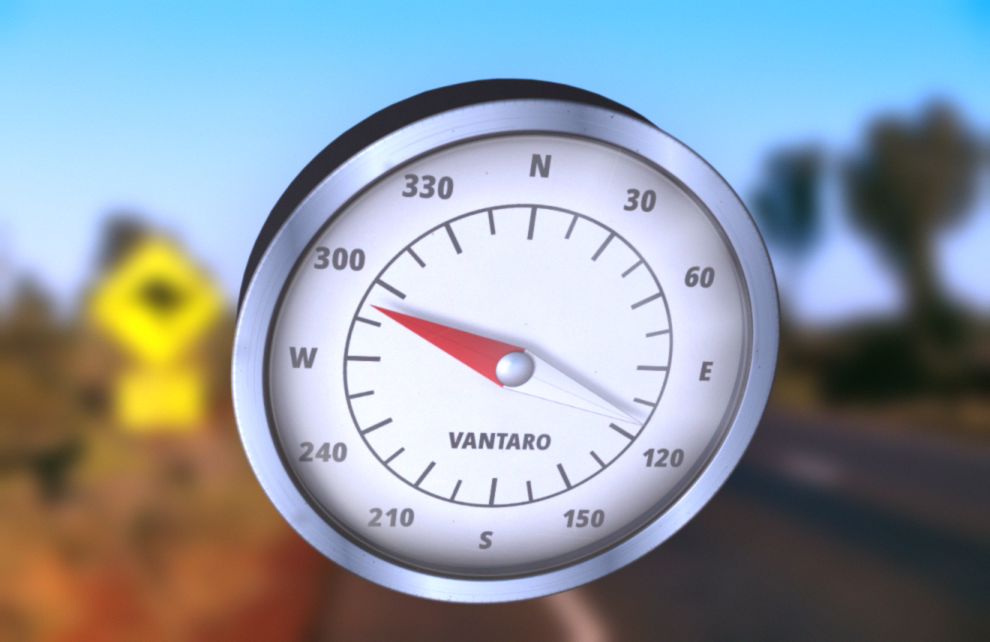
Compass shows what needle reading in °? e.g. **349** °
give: **292.5** °
